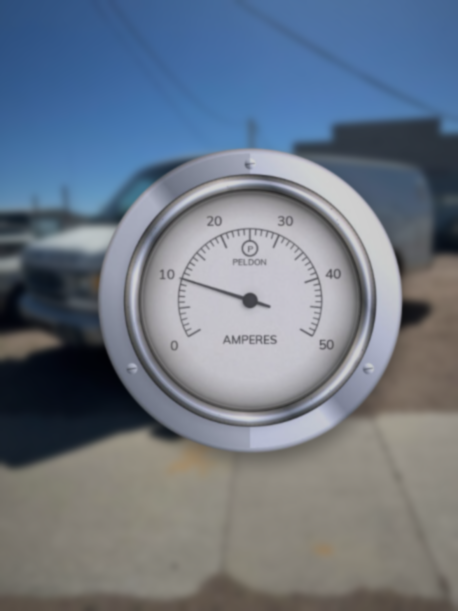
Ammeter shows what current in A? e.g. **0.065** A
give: **10** A
